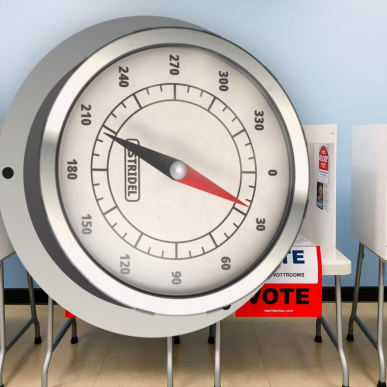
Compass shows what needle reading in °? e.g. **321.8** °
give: **25** °
